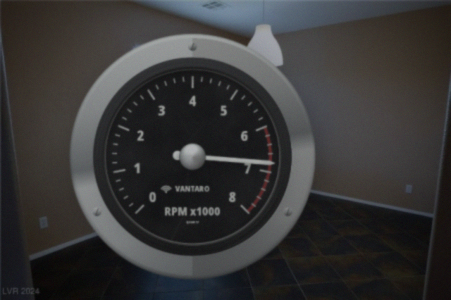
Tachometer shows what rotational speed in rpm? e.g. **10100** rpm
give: **6800** rpm
